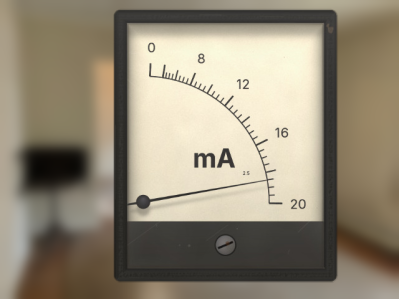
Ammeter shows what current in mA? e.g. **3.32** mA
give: **18.5** mA
